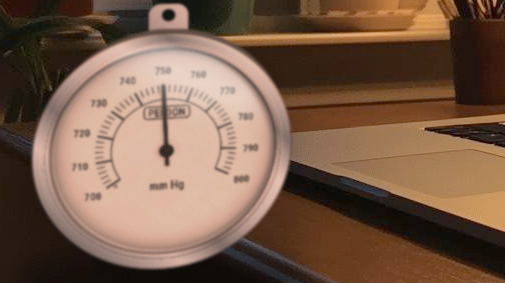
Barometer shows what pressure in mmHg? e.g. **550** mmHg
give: **750** mmHg
